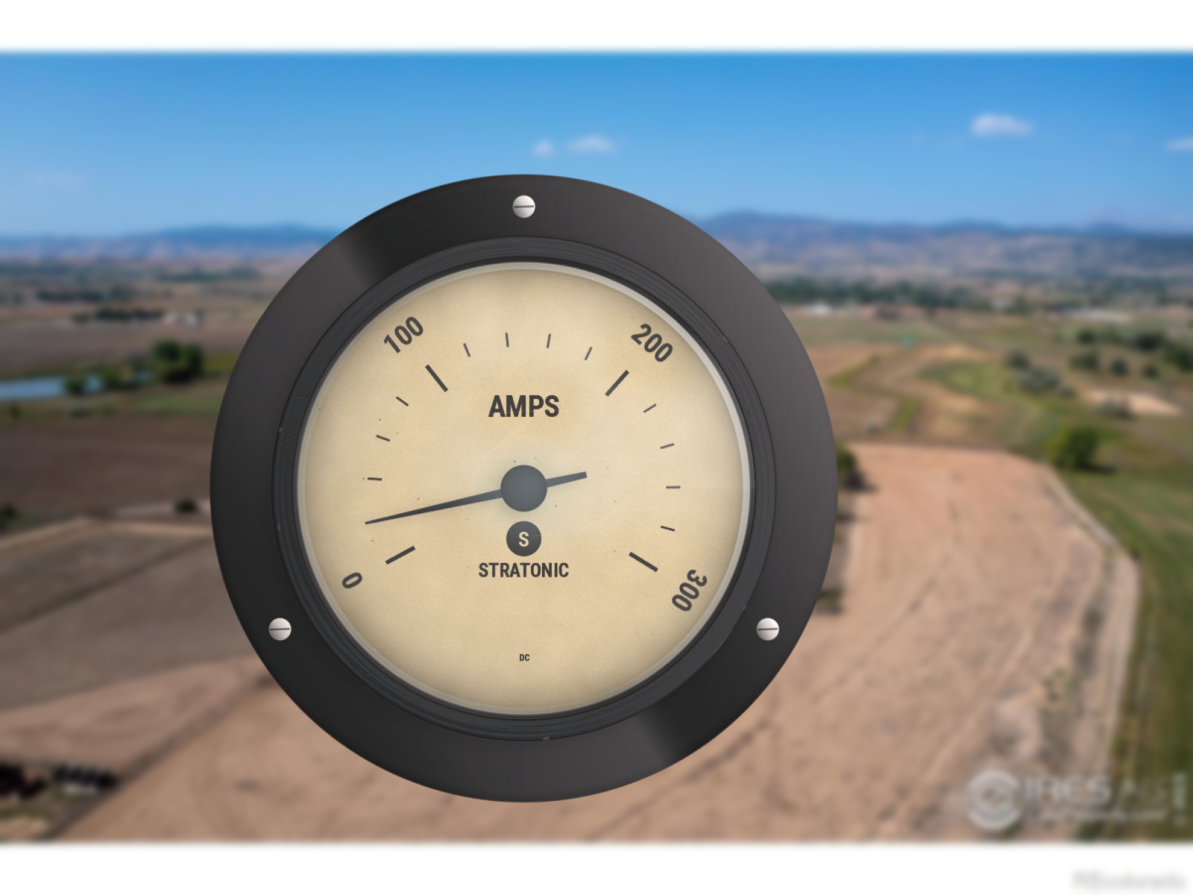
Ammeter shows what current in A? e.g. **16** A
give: **20** A
